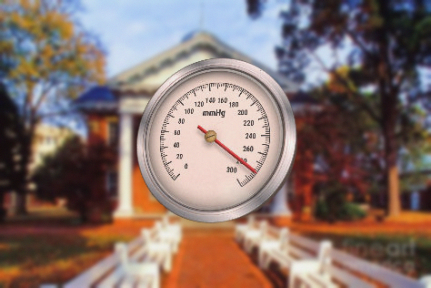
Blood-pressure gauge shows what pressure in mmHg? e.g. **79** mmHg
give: **280** mmHg
